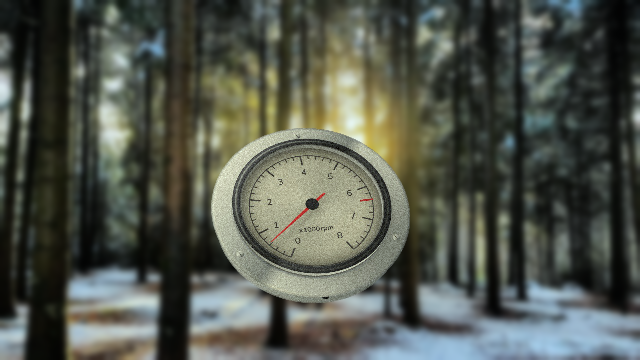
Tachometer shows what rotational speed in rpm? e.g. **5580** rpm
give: **600** rpm
